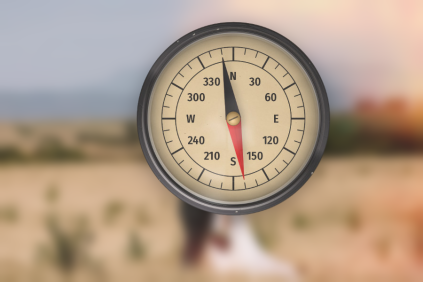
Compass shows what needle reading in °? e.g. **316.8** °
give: **170** °
